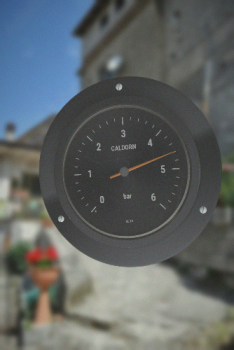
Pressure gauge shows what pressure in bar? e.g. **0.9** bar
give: **4.6** bar
